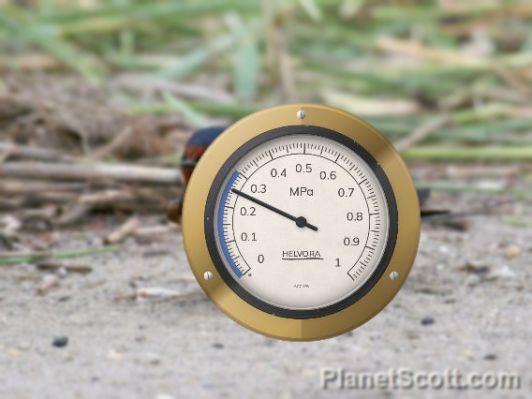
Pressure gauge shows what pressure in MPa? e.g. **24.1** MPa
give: **0.25** MPa
